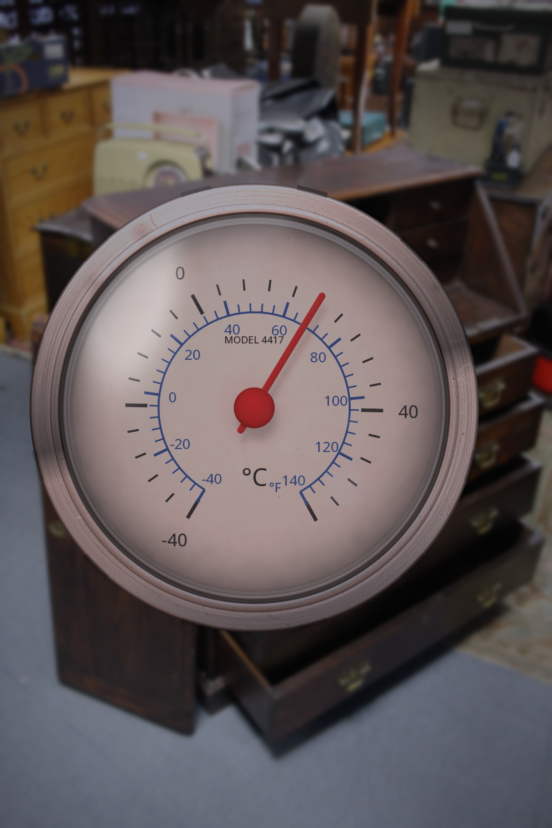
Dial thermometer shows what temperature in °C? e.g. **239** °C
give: **20** °C
